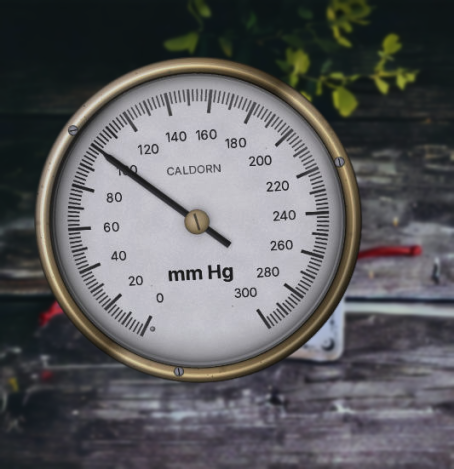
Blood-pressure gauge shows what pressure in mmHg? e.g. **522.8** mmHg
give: **100** mmHg
